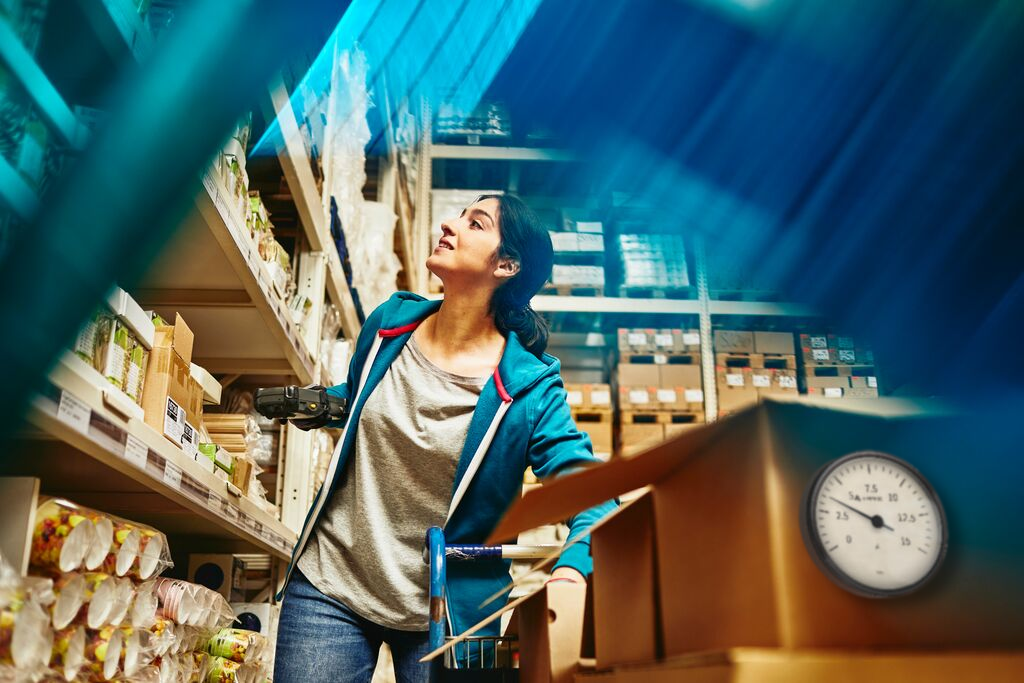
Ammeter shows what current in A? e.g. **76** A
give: **3.5** A
